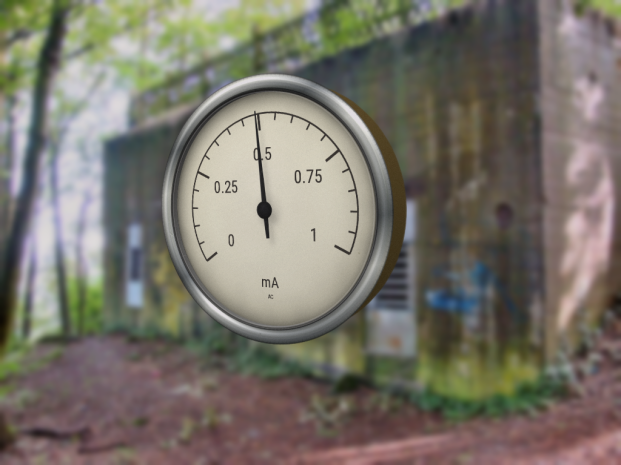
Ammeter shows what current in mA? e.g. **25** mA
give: **0.5** mA
